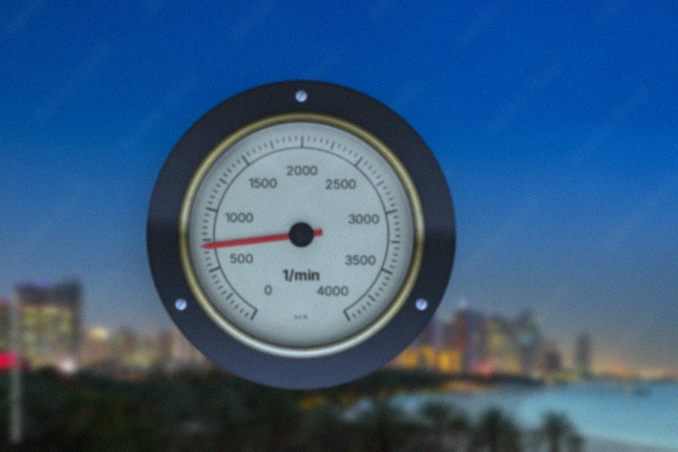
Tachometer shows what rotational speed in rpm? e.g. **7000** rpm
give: **700** rpm
